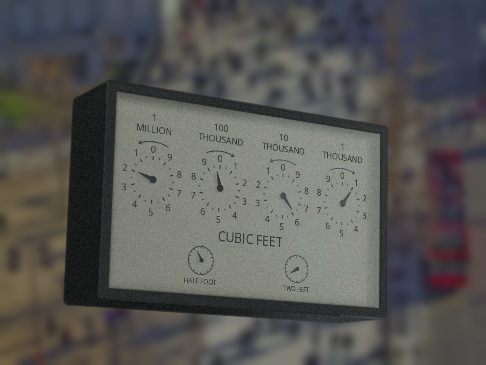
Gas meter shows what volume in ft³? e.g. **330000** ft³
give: **196100** ft³
